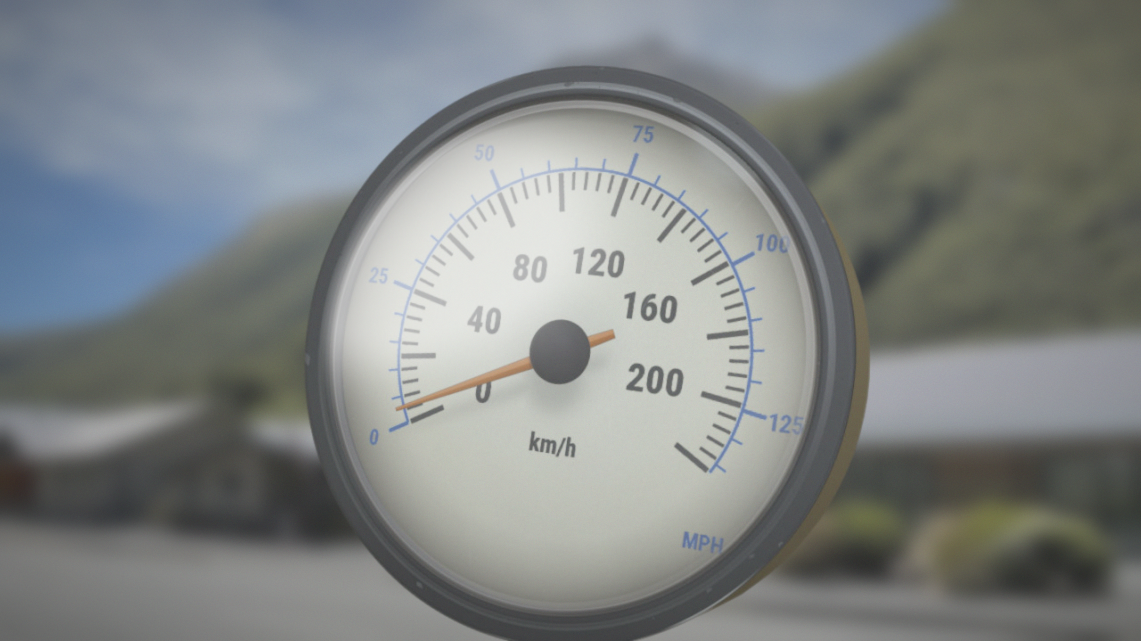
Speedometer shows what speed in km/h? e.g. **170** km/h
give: **4** km/h
